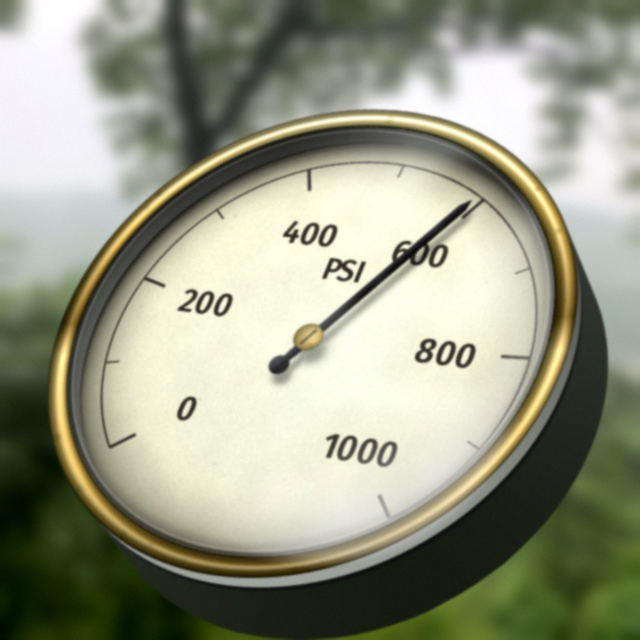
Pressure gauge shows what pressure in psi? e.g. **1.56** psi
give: **600** psi
